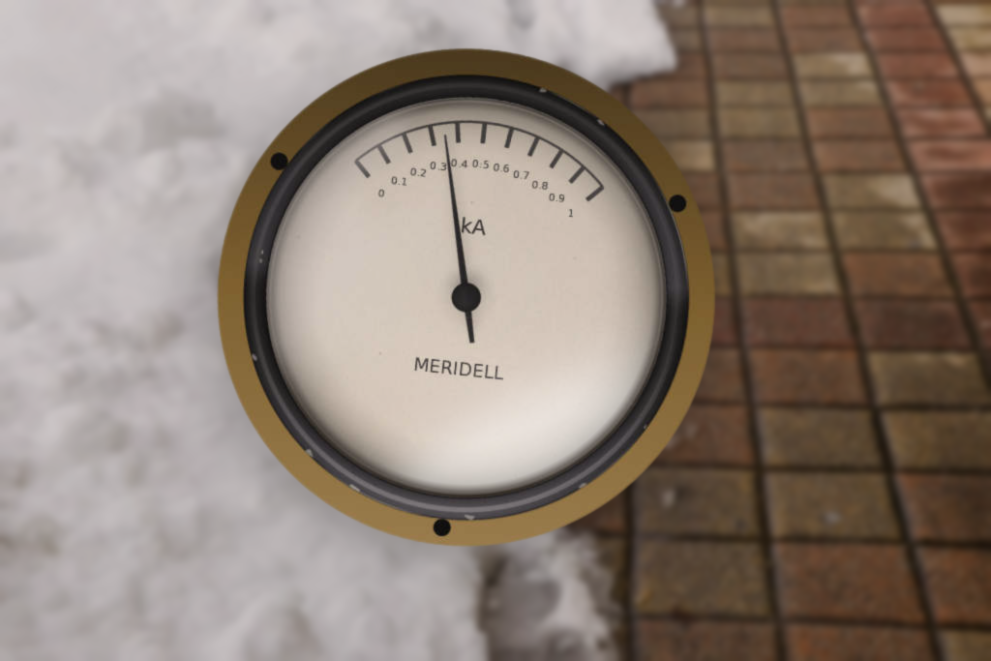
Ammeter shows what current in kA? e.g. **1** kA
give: **0.35** kA
